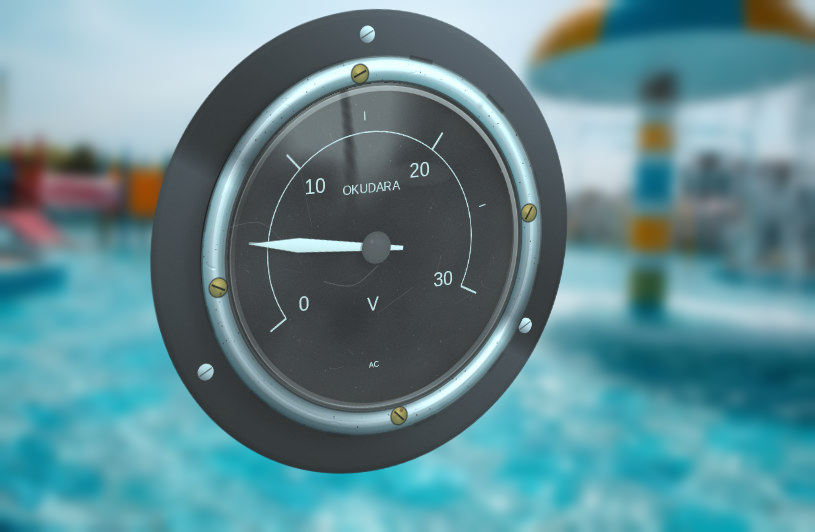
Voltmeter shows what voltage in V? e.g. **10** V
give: **5** V
